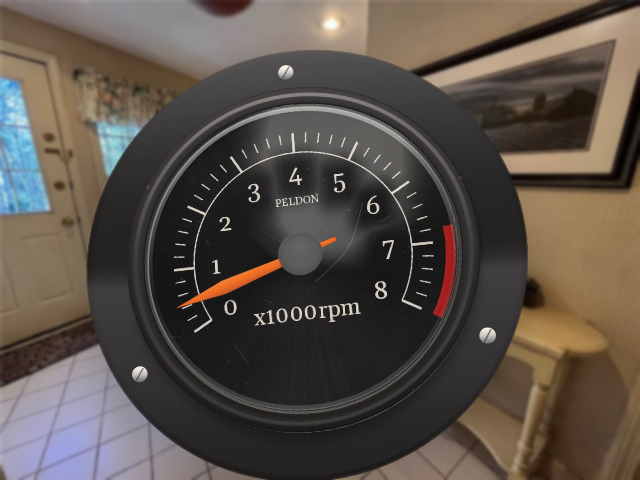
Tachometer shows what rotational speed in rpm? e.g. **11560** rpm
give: **400** rpm
